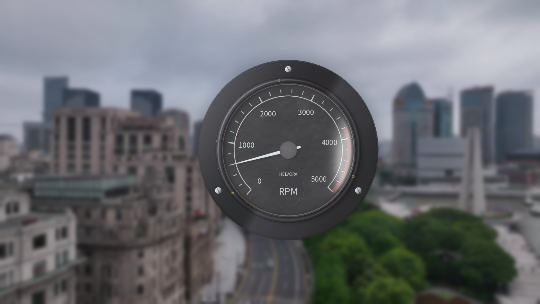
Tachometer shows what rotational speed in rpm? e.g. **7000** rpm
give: **600** rpm
